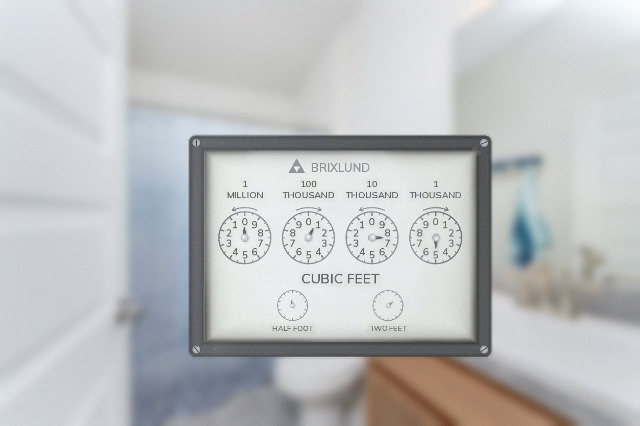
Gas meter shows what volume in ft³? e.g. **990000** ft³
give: **7500** ft³
